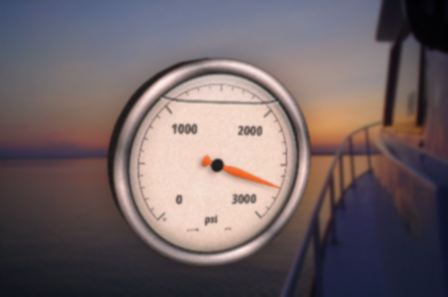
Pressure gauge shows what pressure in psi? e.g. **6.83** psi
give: **2700** psi
